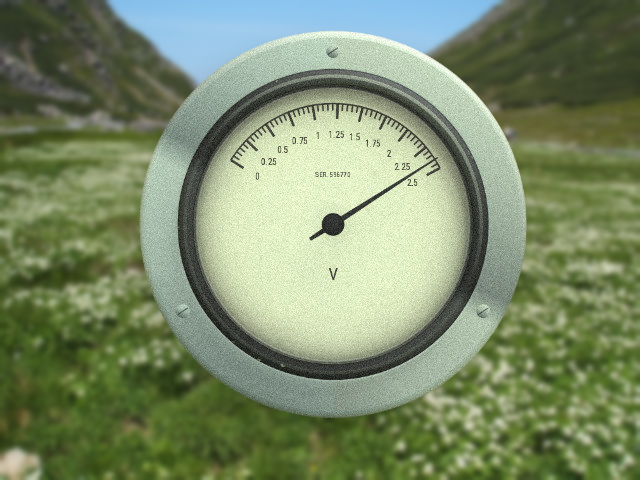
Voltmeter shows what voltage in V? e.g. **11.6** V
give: **2.4** V
